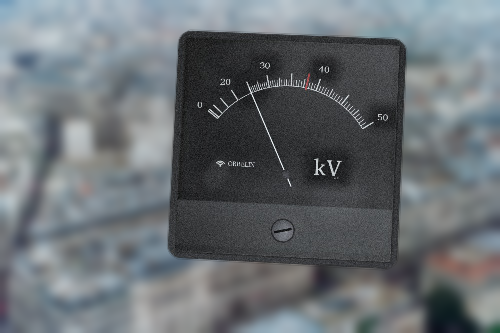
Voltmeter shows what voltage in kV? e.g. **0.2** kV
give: **25** kV
